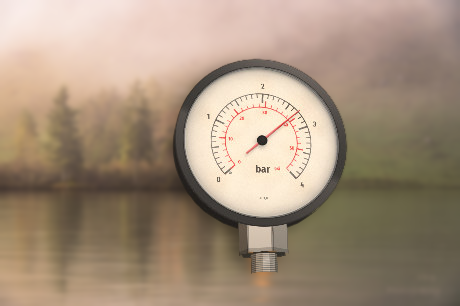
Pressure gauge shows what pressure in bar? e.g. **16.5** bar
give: **2.7** bar
